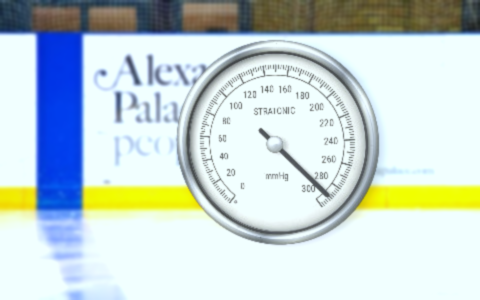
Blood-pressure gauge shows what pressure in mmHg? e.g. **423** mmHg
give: **290** mmHg
